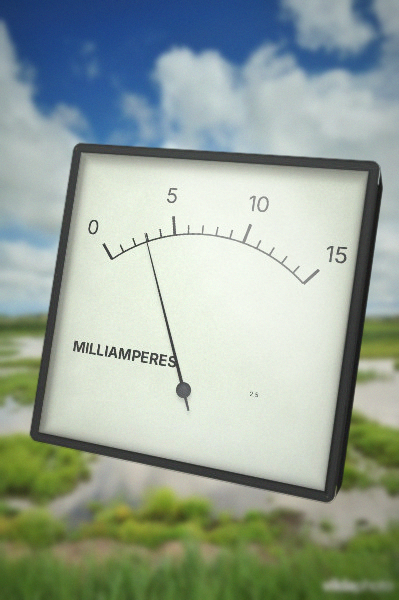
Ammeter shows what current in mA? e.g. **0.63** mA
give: **3** mA
